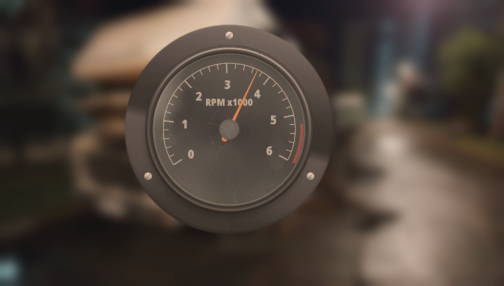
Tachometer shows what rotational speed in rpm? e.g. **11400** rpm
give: **3700** rpm
